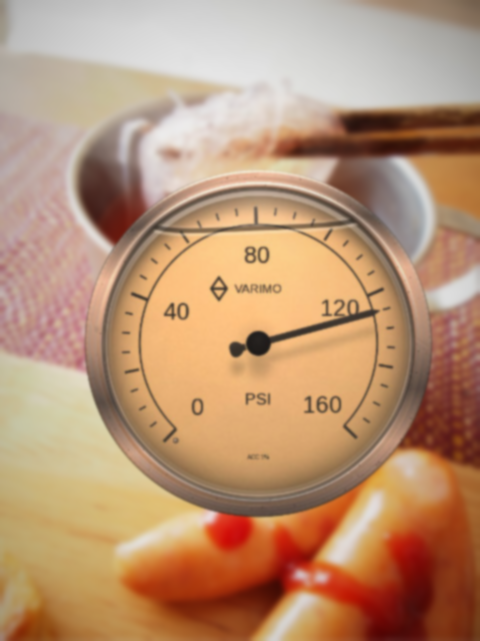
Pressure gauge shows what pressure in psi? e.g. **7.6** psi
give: **125** psi
